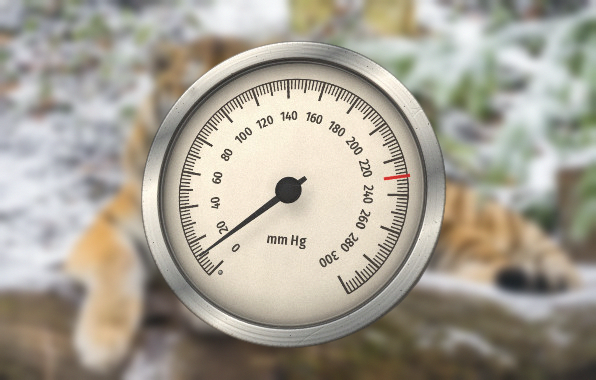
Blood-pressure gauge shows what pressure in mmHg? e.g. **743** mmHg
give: **10** mmHg
